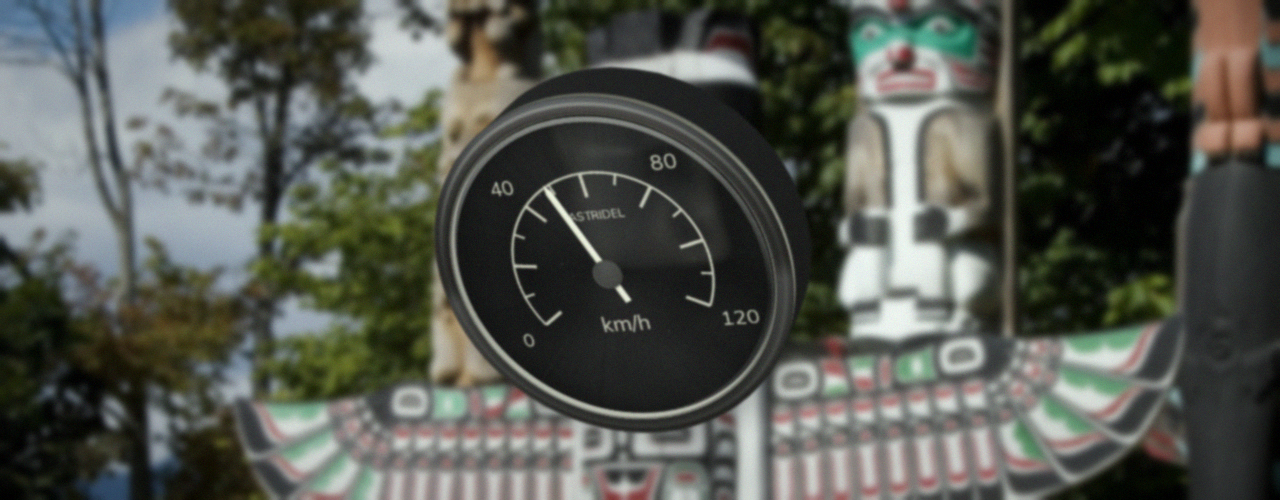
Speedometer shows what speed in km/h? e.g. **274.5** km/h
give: **50** km/h
